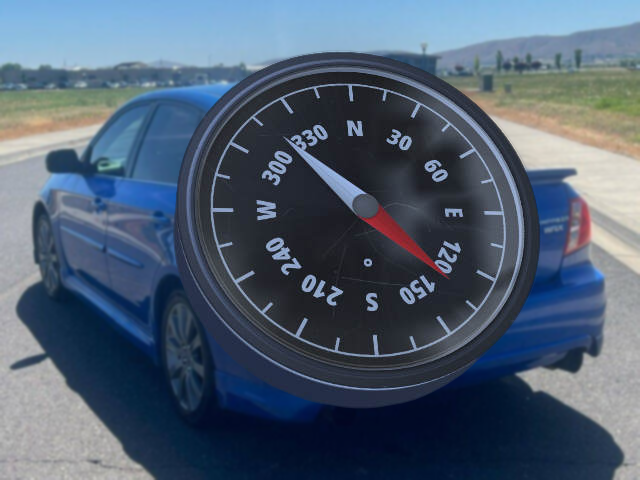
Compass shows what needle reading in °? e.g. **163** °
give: **135** °
